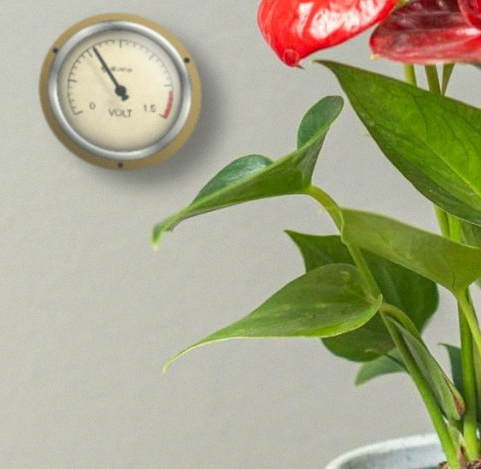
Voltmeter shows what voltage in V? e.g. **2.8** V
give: **0.55** V
